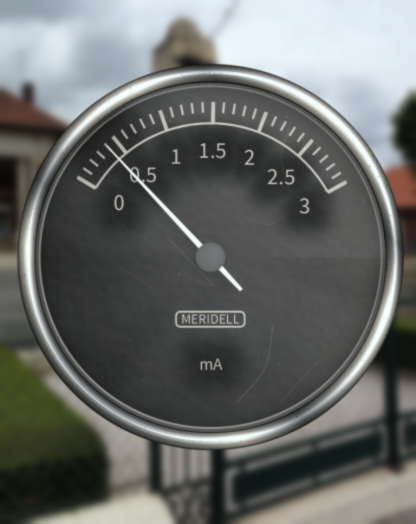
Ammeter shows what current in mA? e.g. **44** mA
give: **0.4** mA
